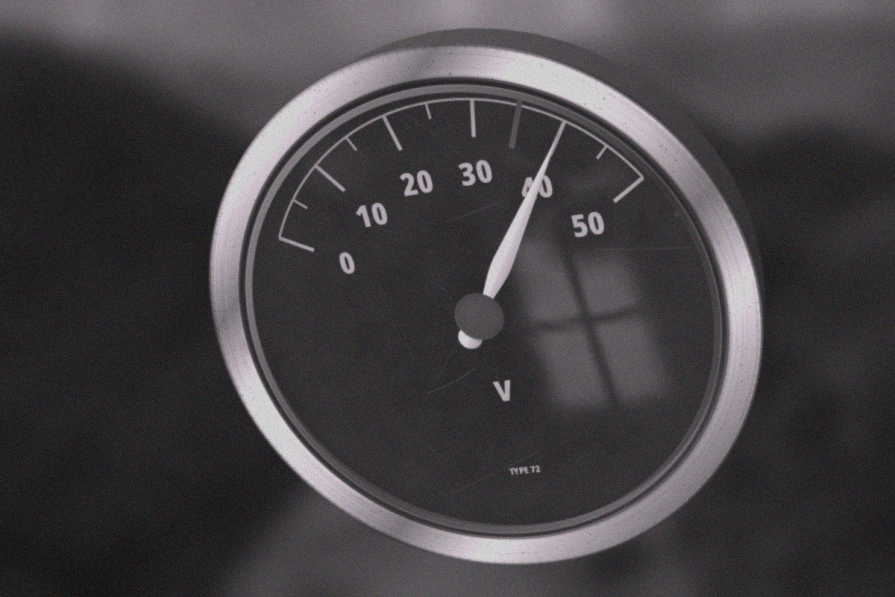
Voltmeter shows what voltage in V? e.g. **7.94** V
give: **40** V
